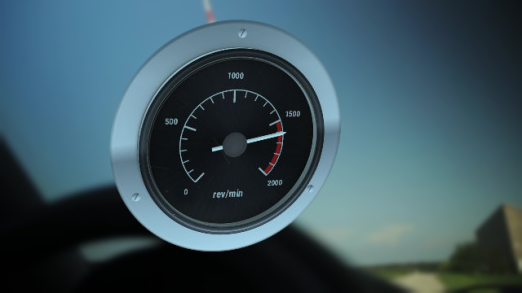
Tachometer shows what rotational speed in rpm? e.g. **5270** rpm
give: **1600** rpm
